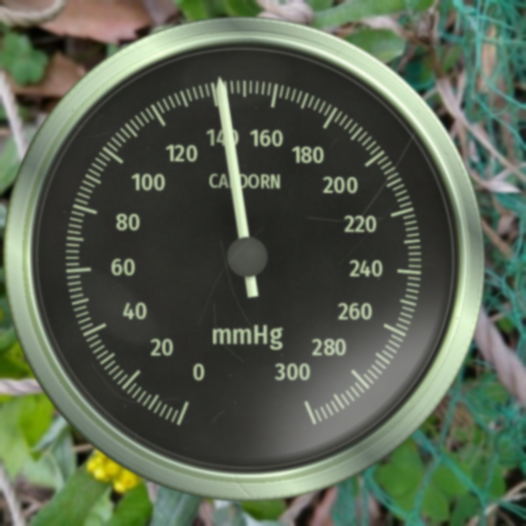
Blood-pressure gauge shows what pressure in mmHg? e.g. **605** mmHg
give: **142** mmHg
